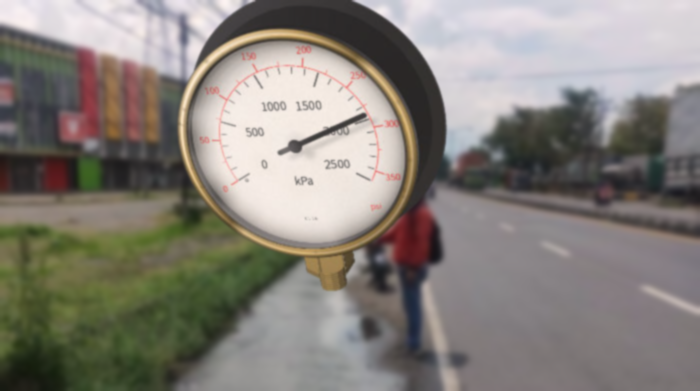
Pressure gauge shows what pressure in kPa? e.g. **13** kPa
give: **1950** kPa
